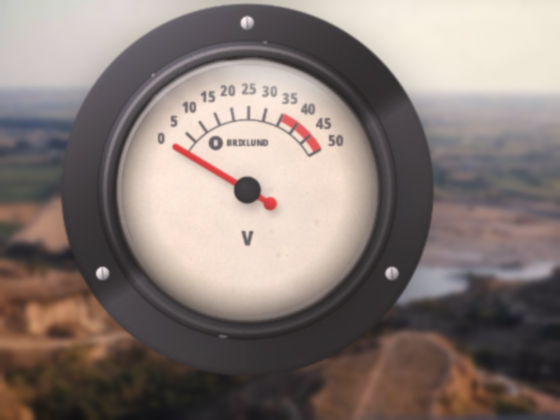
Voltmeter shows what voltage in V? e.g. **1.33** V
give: **0** V
